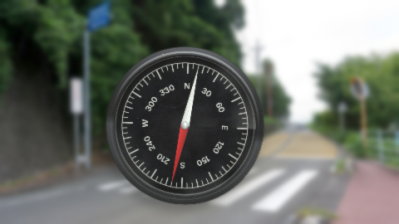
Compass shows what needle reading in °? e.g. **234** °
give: **190** °
